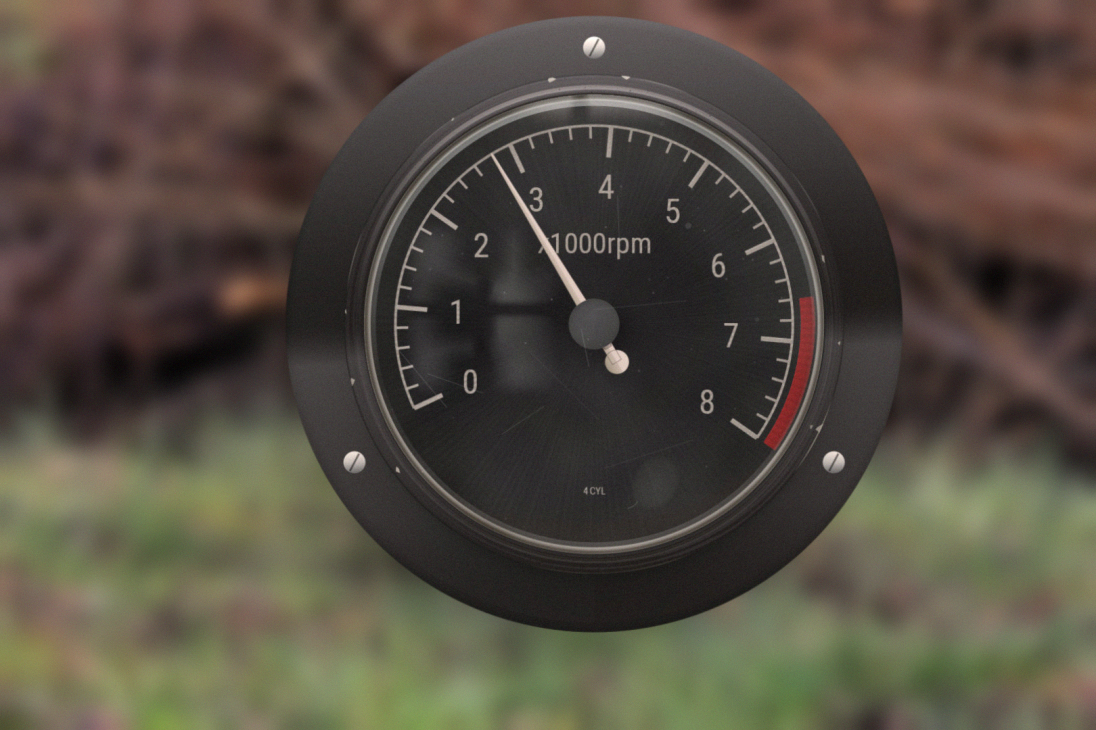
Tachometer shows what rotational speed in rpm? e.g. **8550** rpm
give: **2800** rpm
